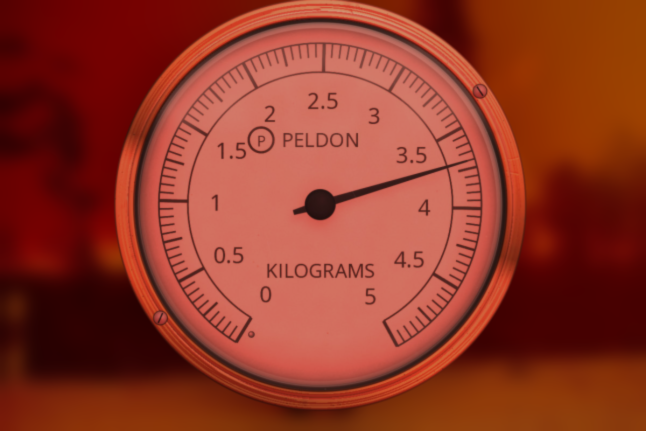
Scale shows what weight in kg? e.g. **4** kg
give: **3.7** kg
